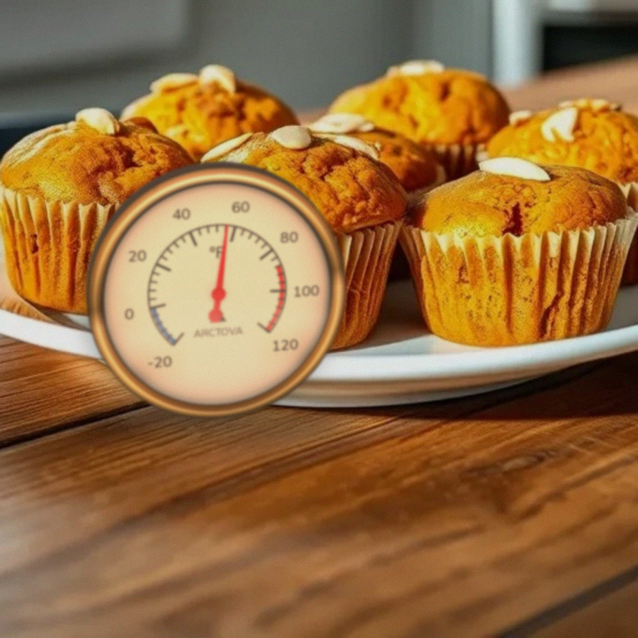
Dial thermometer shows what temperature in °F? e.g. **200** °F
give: **56** °F
